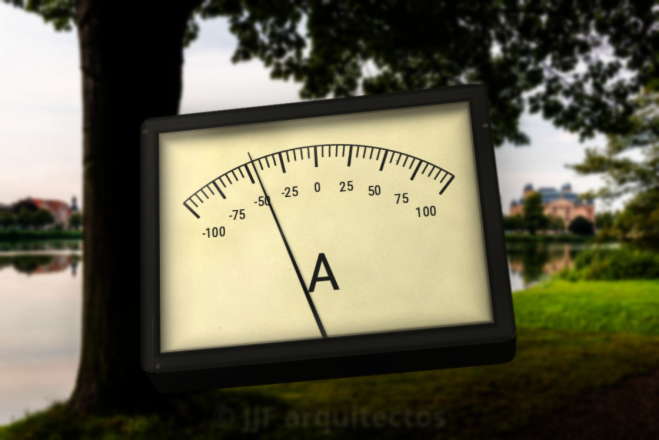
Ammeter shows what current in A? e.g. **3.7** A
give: **-45** A
